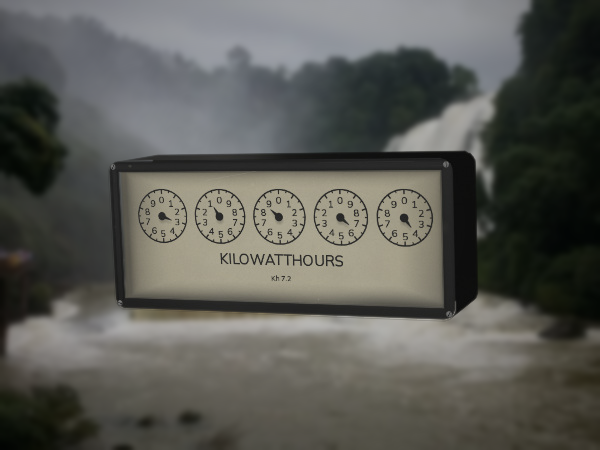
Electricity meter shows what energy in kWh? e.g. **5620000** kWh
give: **30864** kWh
